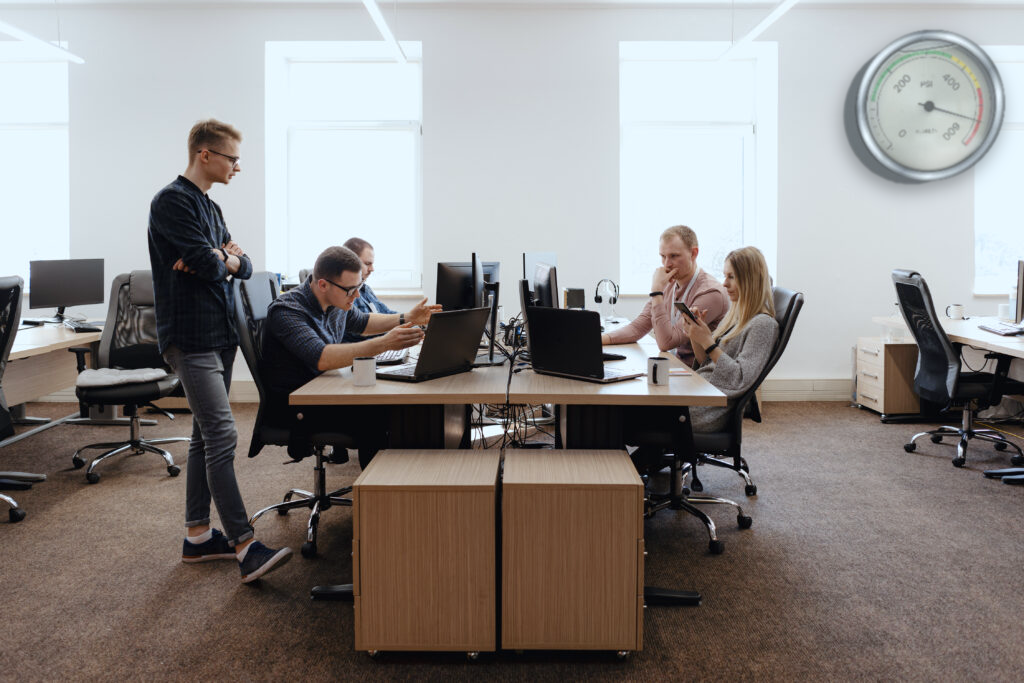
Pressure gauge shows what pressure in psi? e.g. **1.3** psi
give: **540** psi
